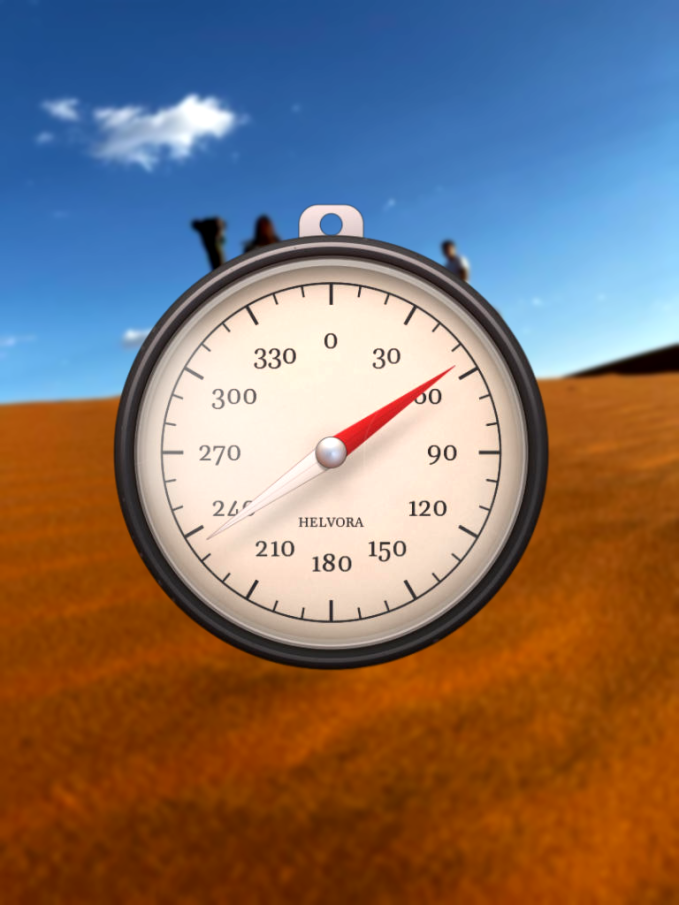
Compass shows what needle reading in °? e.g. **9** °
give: **55** °
